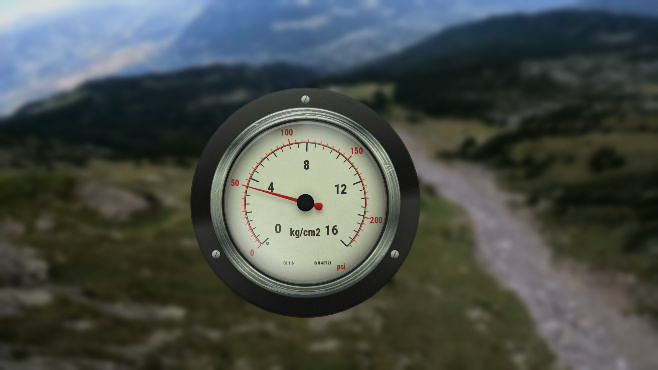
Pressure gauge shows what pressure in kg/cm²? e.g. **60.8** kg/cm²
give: **3.5** kg/cm²
